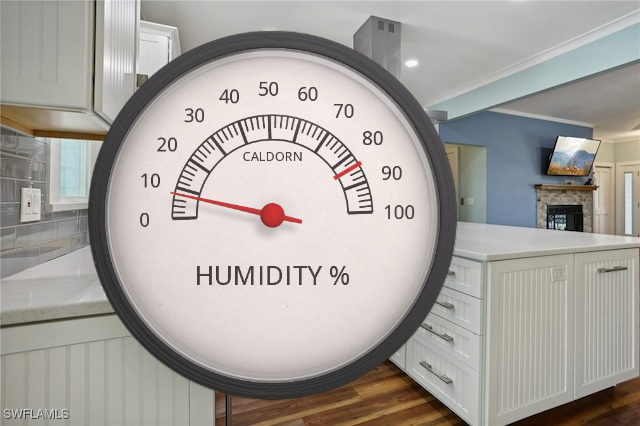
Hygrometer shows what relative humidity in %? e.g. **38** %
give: **8** %
